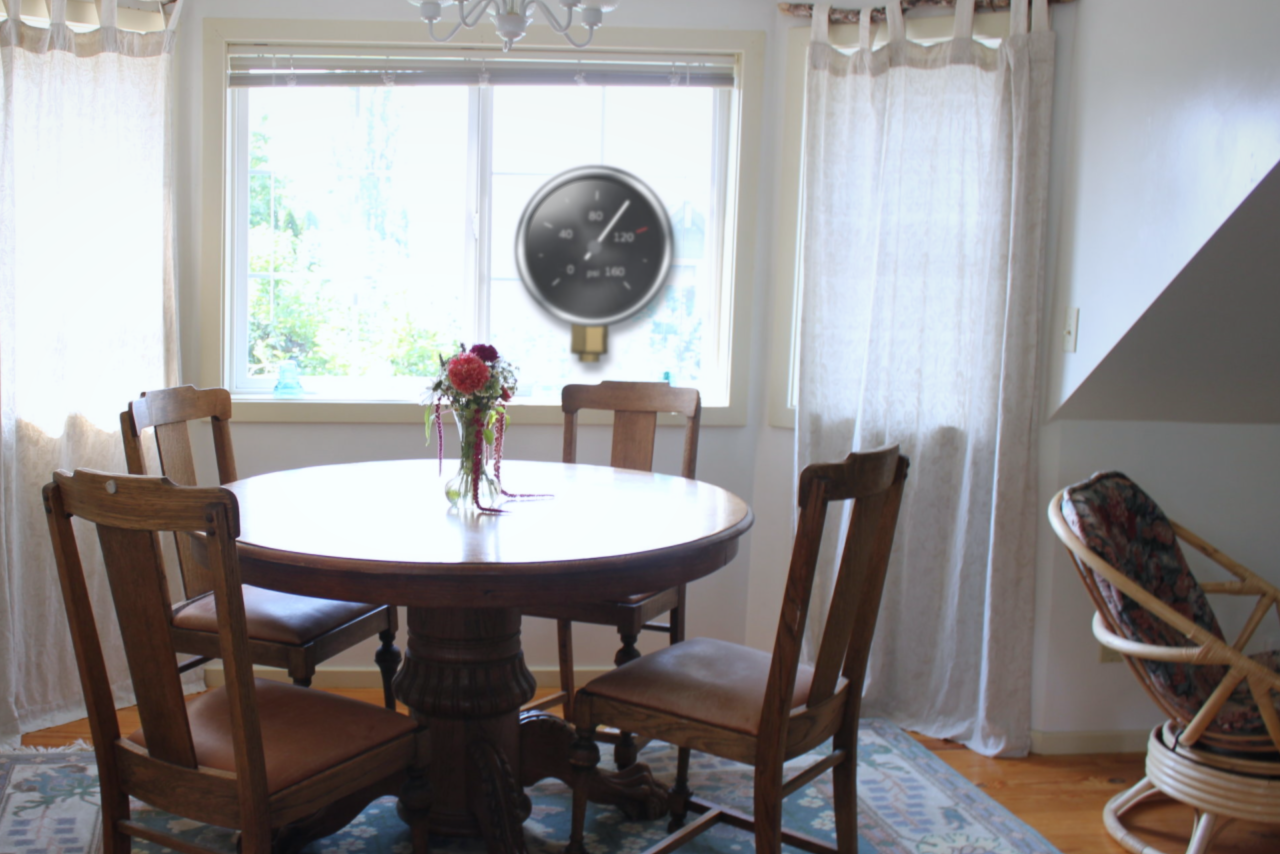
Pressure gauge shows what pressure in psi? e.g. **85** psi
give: **100** psi
